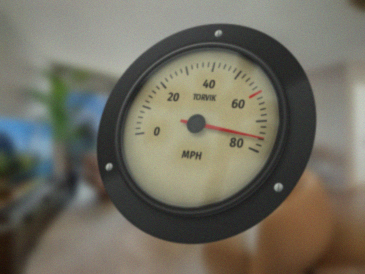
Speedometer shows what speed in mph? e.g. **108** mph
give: **76** mph
